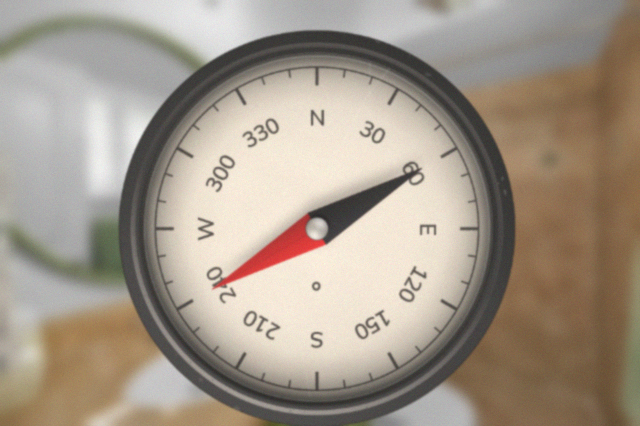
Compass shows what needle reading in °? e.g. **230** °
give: **240** °
